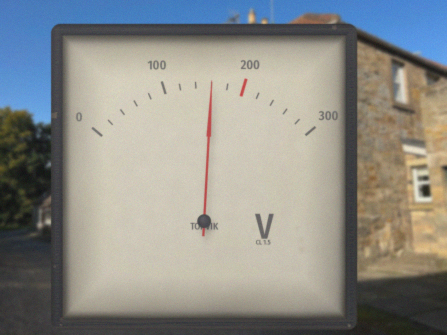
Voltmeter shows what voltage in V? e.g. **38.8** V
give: **160** V
